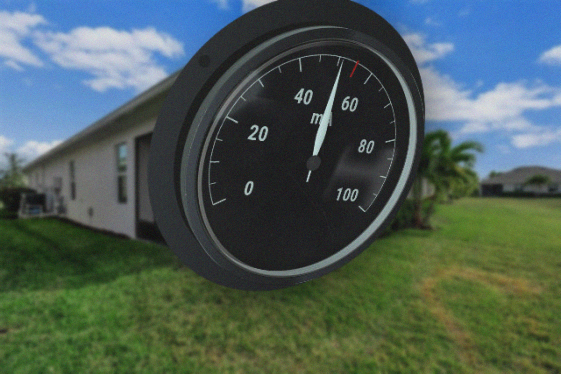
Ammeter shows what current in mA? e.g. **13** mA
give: **50** mA
